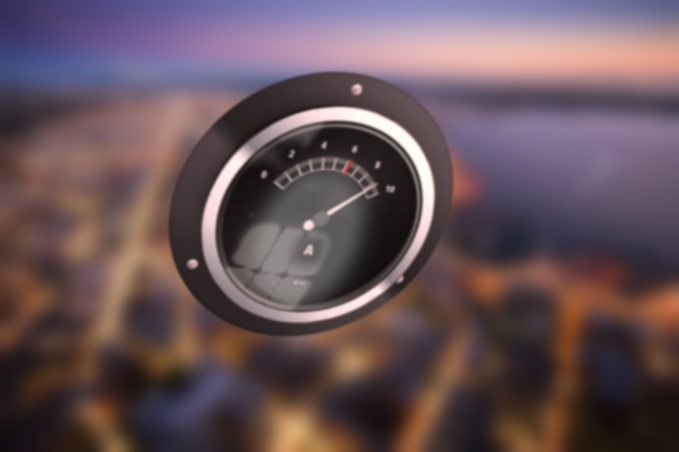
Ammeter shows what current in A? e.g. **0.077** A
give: **9** A
